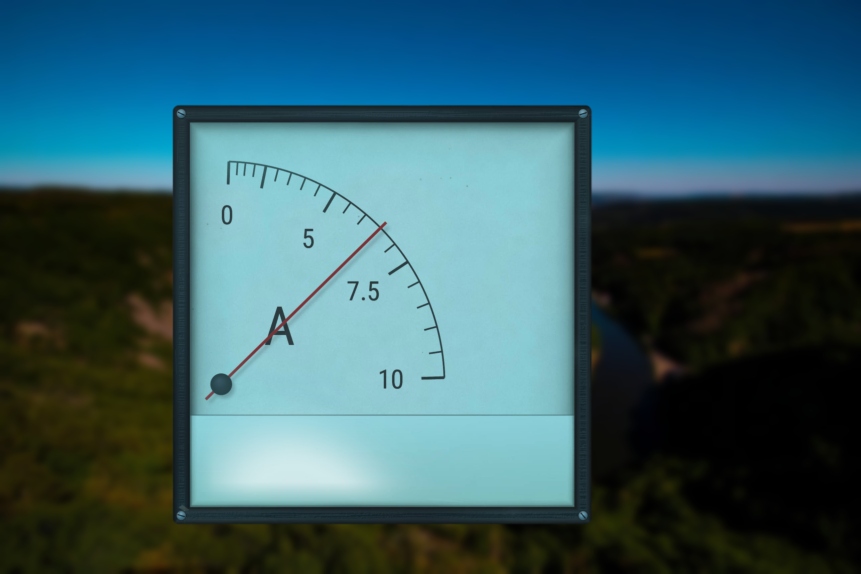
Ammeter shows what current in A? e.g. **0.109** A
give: **6.5** A
